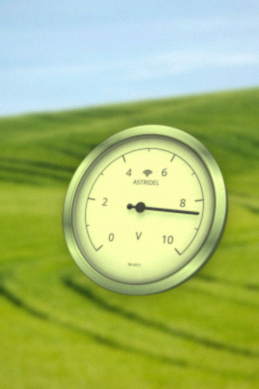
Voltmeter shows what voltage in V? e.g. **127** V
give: **8.5** V
